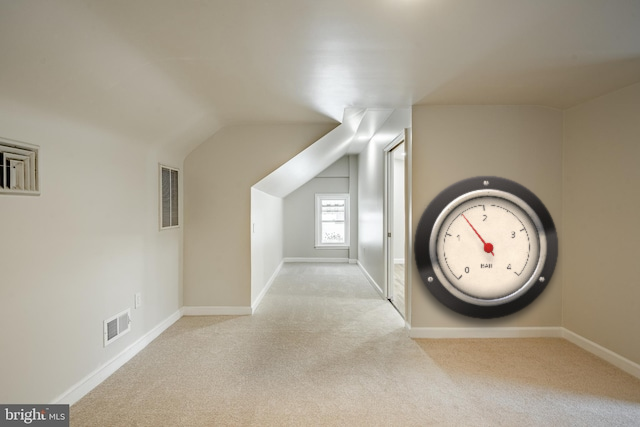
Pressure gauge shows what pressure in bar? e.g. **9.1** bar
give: **1.5** bar
